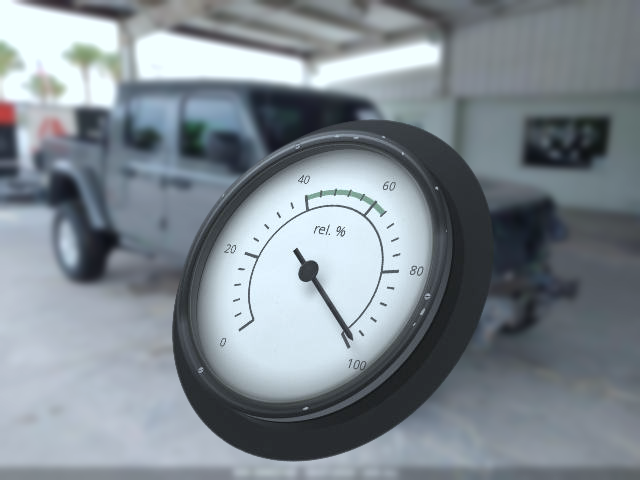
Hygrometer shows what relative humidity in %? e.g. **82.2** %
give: **98** %
